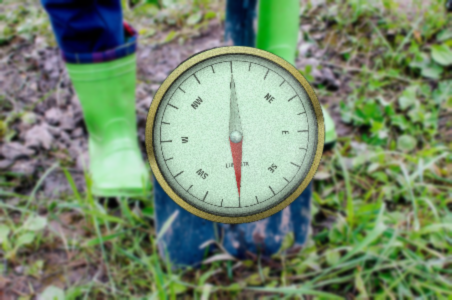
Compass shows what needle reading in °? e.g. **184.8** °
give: **180** °
